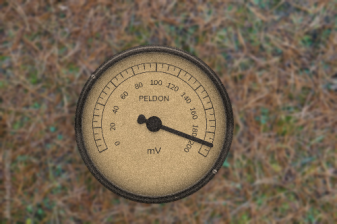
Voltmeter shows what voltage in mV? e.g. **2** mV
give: **190** mV
